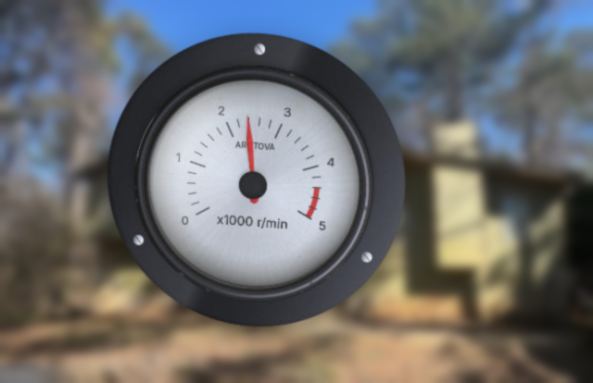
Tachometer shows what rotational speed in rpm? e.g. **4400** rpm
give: **2400** rpm
